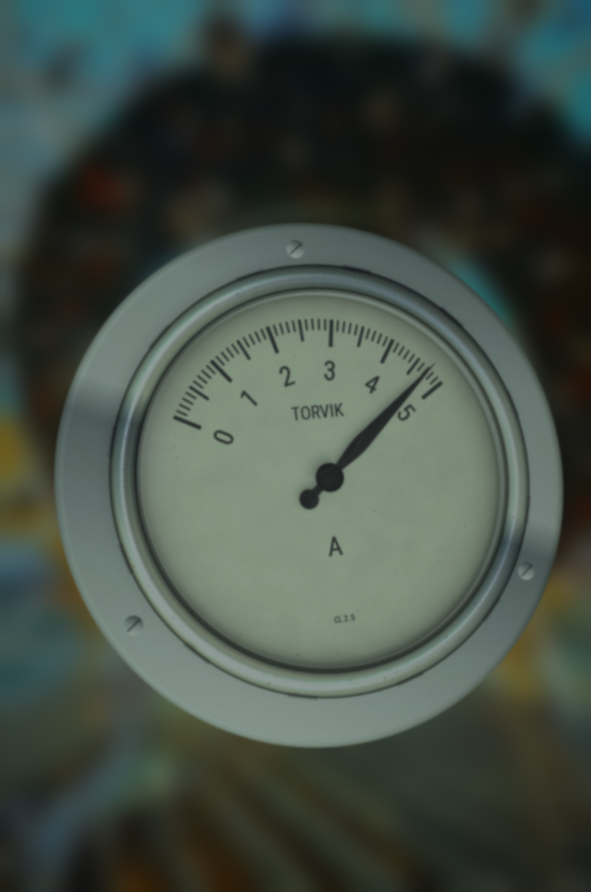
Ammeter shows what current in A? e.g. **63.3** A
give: **4.7** A
